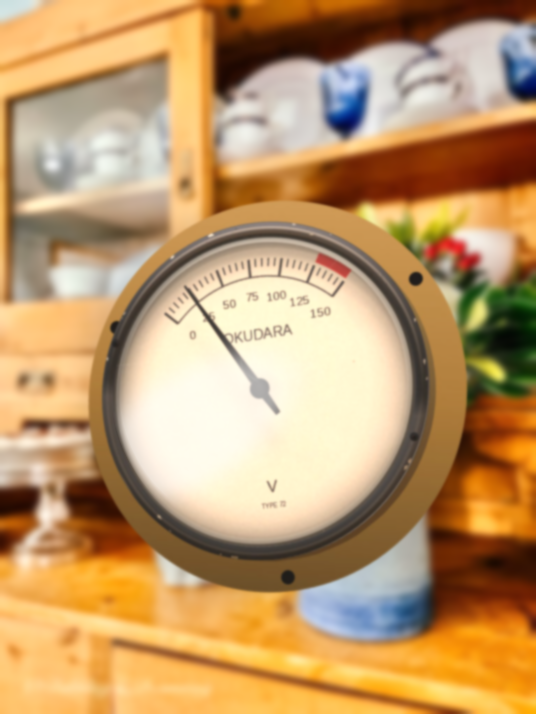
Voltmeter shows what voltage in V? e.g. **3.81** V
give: **25** V
